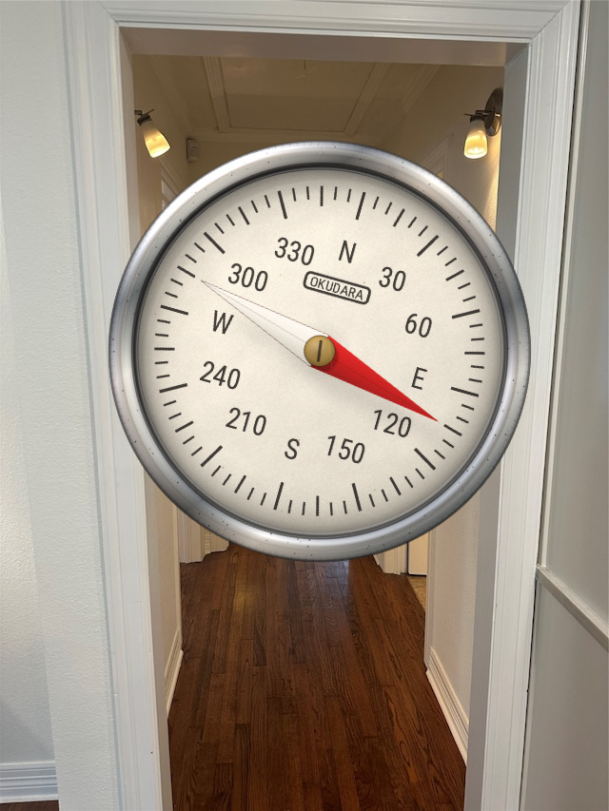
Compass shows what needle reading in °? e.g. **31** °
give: **105** °
